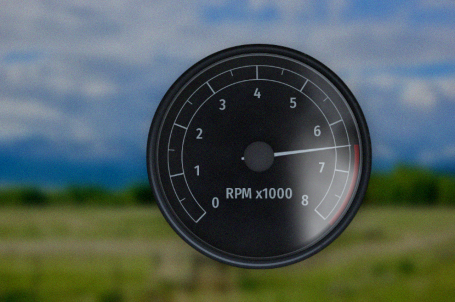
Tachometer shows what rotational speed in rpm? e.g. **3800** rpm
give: **6500** rpm
